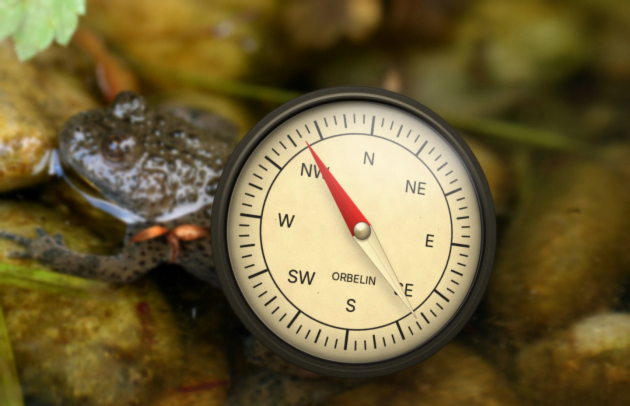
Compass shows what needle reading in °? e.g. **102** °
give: **320** °
